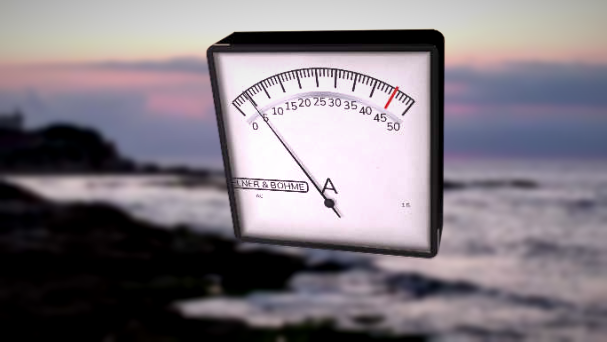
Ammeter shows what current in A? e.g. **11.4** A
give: **5** A
